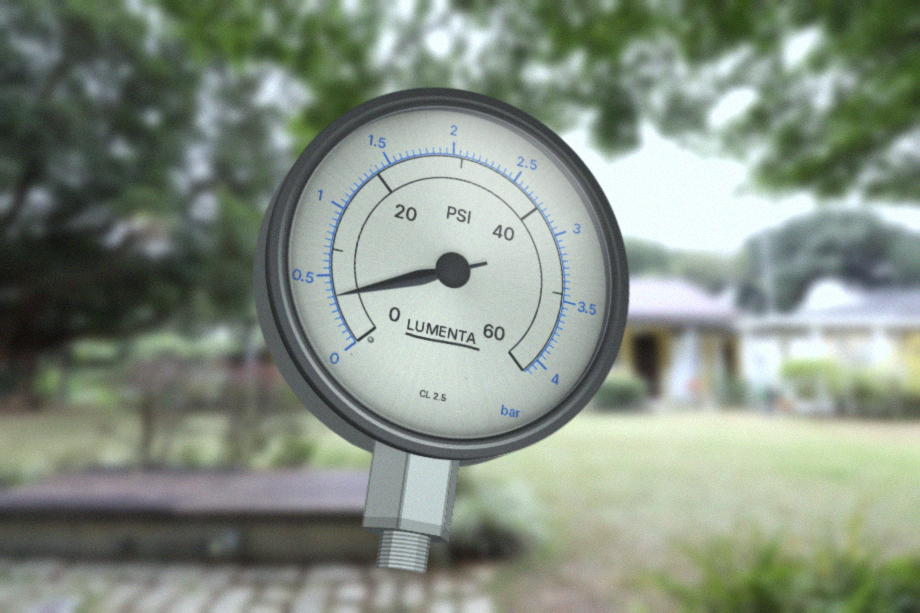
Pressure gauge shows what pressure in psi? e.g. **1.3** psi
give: **5** psi
